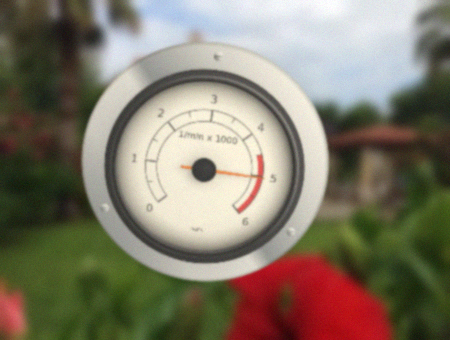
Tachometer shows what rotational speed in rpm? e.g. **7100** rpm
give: **5000** rpm
